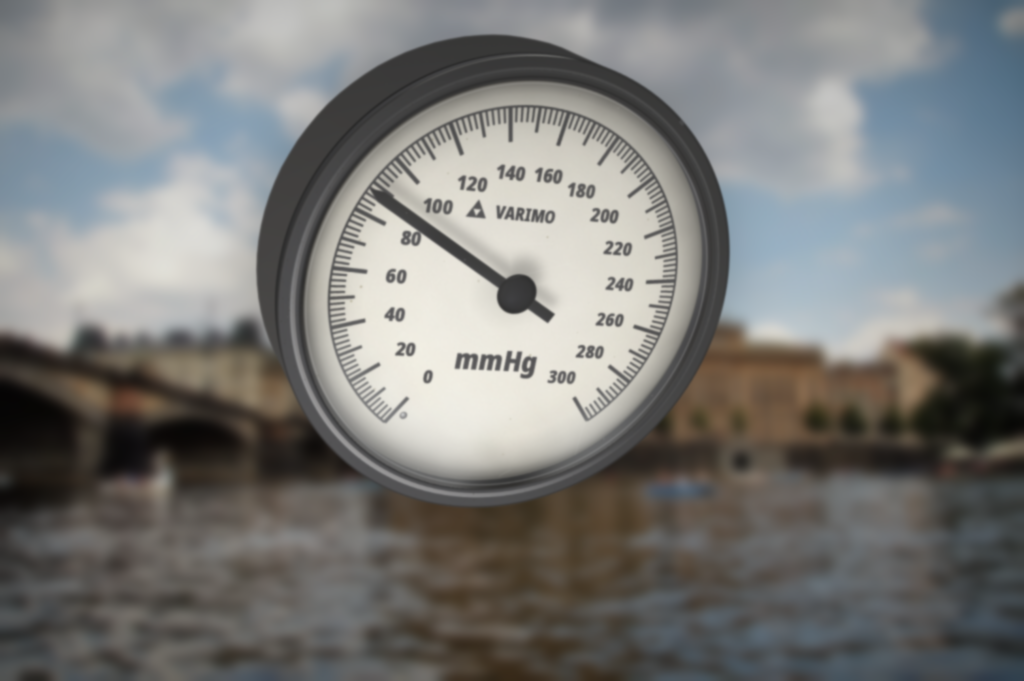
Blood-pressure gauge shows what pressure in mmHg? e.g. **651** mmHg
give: **88** mmHg
